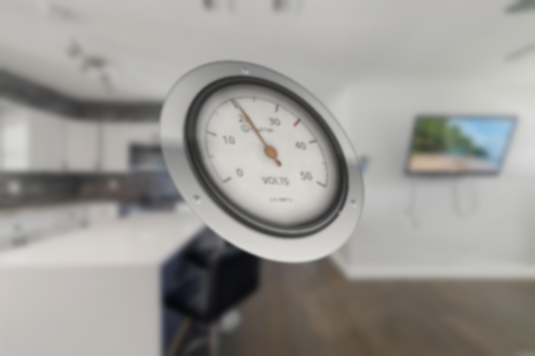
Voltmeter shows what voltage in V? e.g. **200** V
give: **20** V
